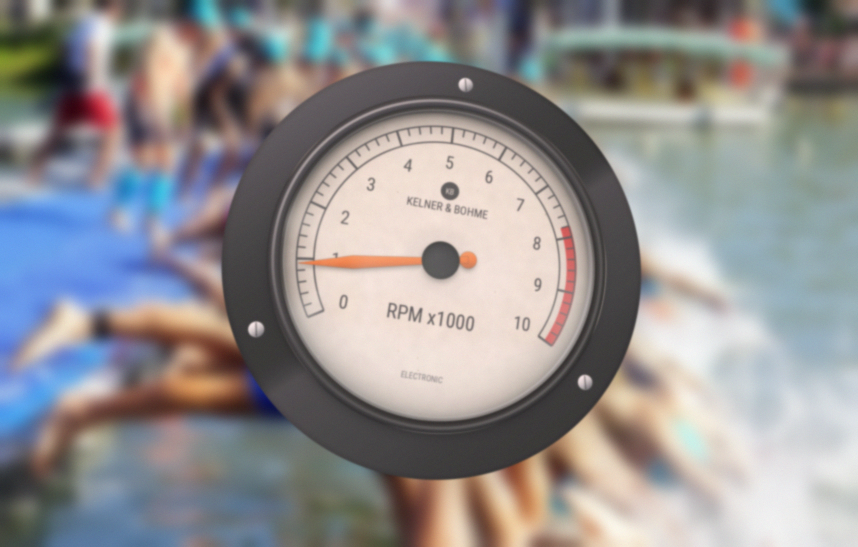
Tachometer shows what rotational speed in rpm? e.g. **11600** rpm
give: **900** rpm
